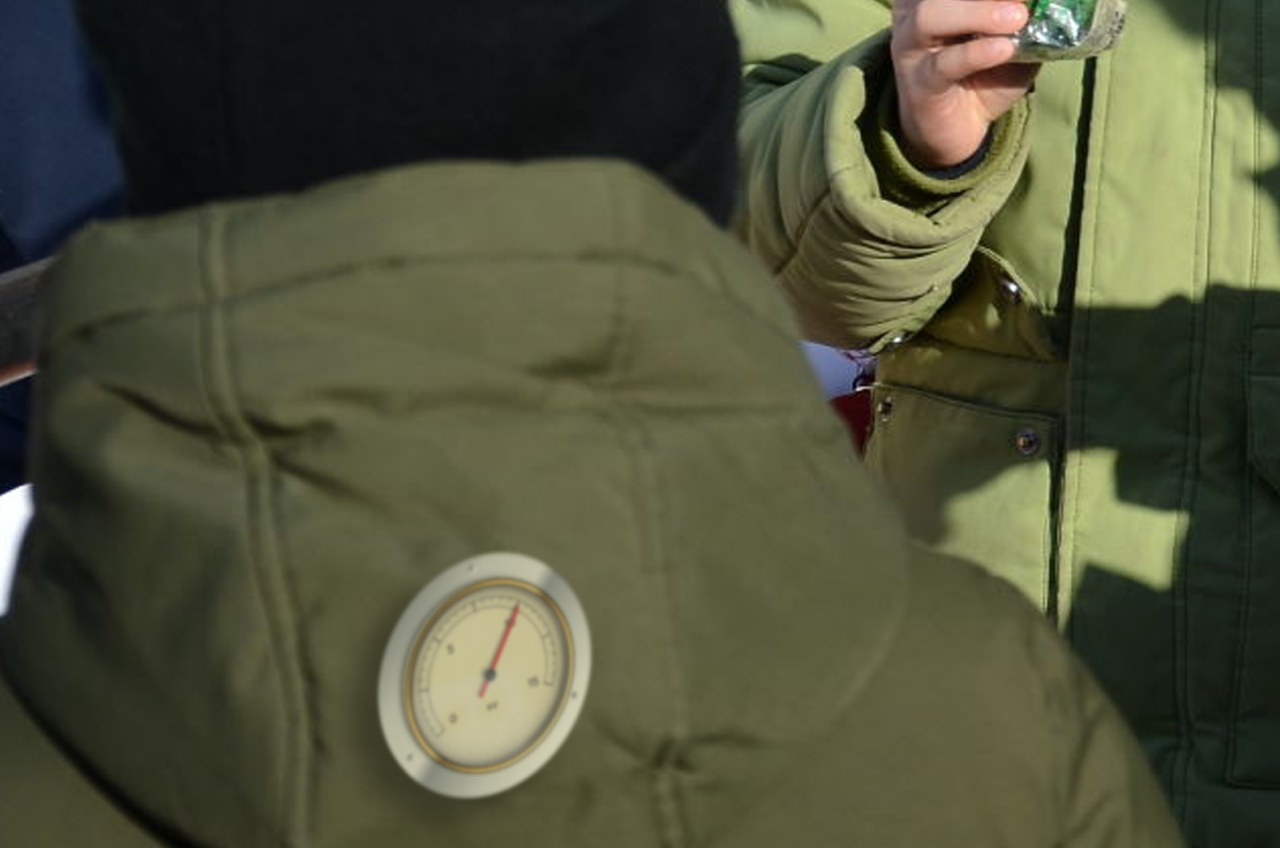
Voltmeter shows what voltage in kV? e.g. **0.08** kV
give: **10** kV
